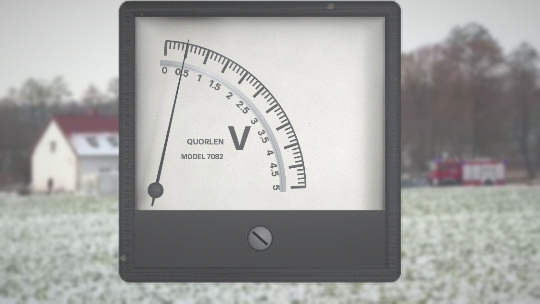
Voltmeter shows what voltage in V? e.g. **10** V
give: **0.5** V
